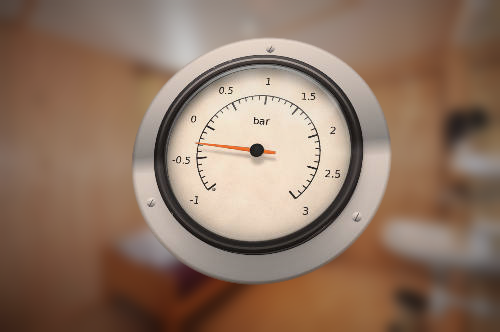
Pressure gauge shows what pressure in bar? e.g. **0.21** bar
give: **-0.3** bar
